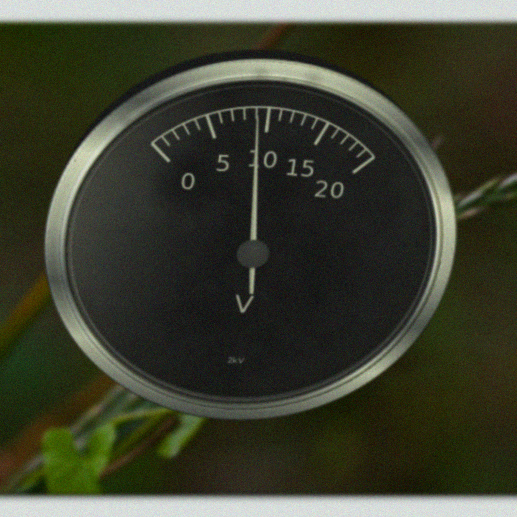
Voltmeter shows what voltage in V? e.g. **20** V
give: **9** V
